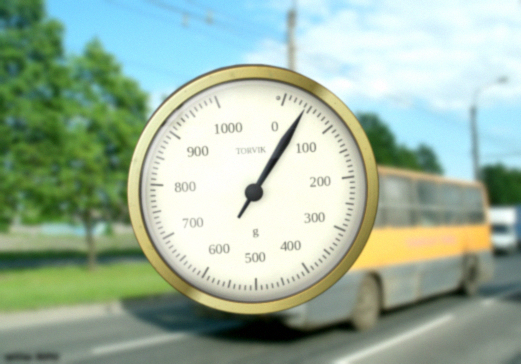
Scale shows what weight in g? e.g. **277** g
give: **40** g
